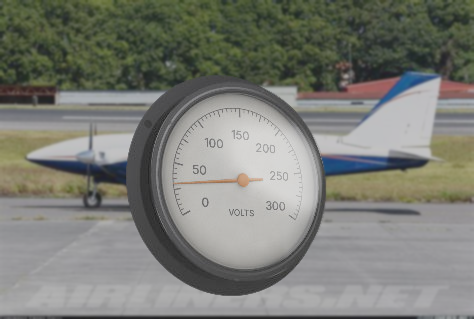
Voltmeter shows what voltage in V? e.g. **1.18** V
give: **30** V
